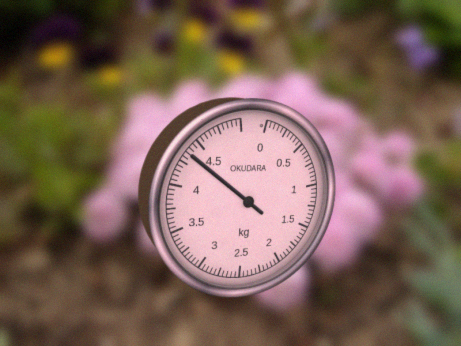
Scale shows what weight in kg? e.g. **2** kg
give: **4.35** kg
